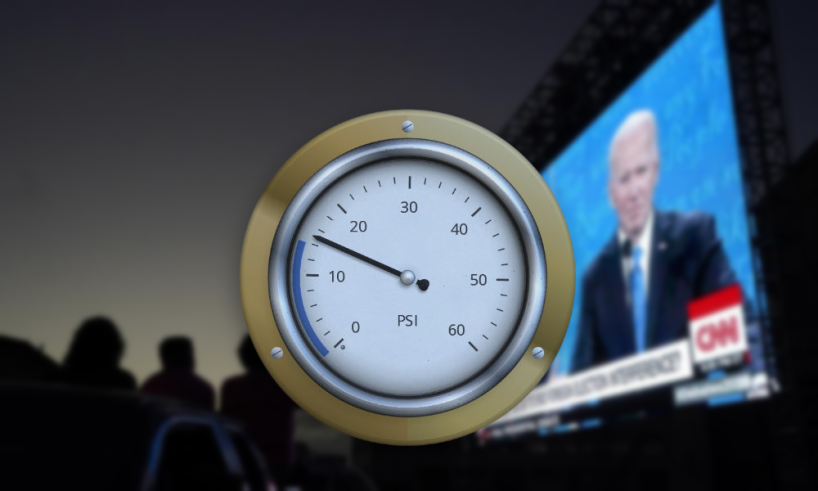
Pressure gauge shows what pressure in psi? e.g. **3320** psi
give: **15** psi
